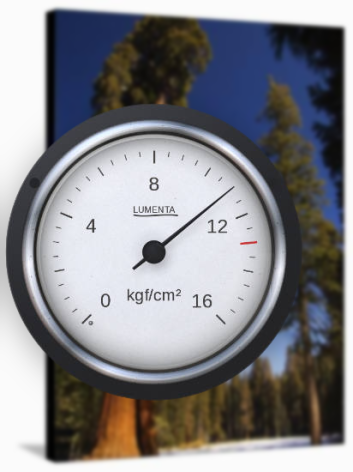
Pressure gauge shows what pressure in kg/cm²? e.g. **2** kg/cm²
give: **11** kg/cm²
